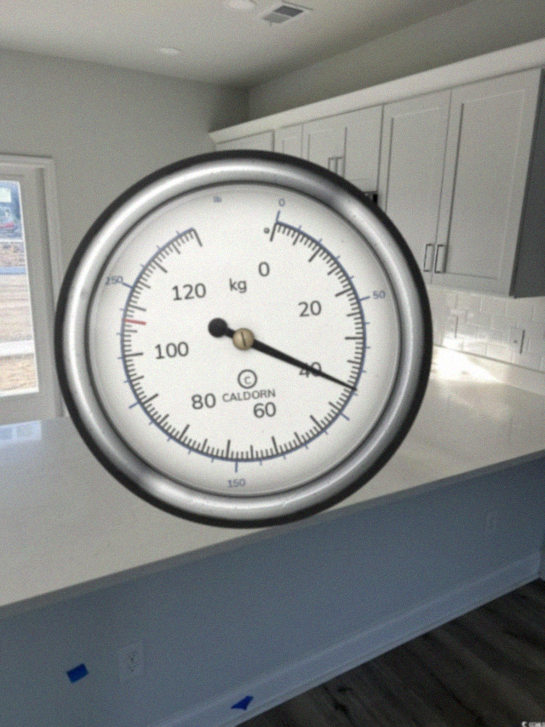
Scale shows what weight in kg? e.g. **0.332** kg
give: **40** kg
